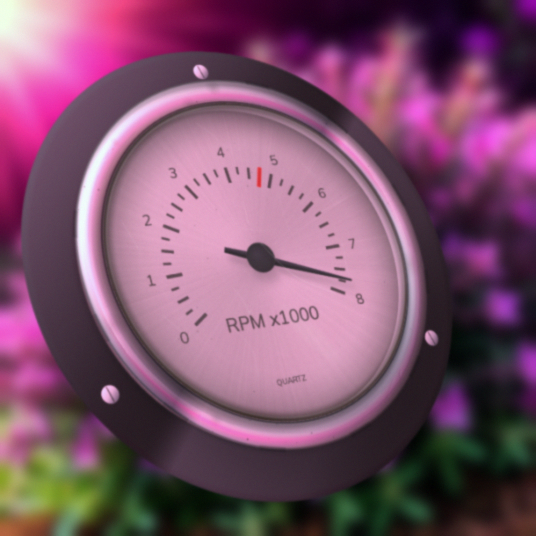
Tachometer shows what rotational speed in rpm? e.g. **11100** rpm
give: **7750** rpm
